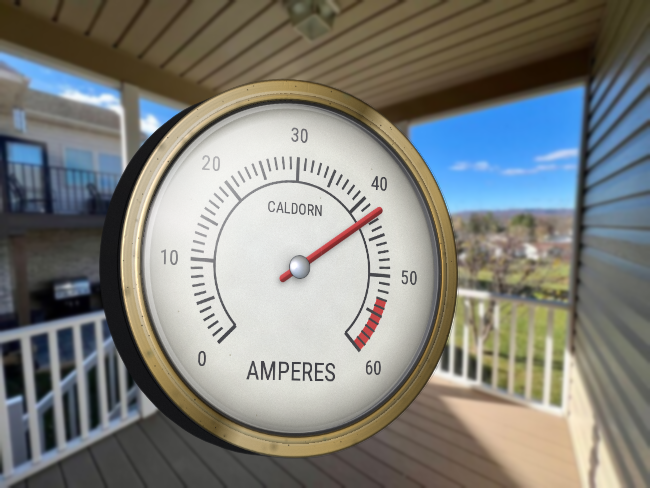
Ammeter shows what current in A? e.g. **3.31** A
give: **42** A
